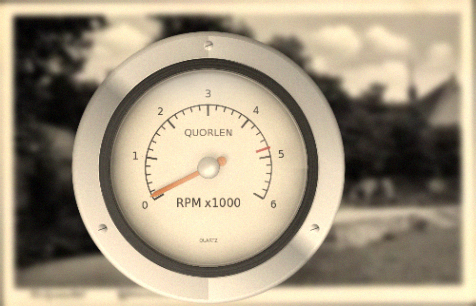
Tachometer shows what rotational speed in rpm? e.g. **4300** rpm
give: **100** rpm
